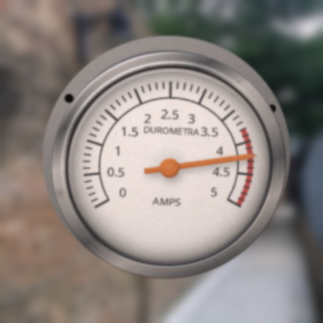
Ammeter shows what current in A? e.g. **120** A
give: **4.2** A
